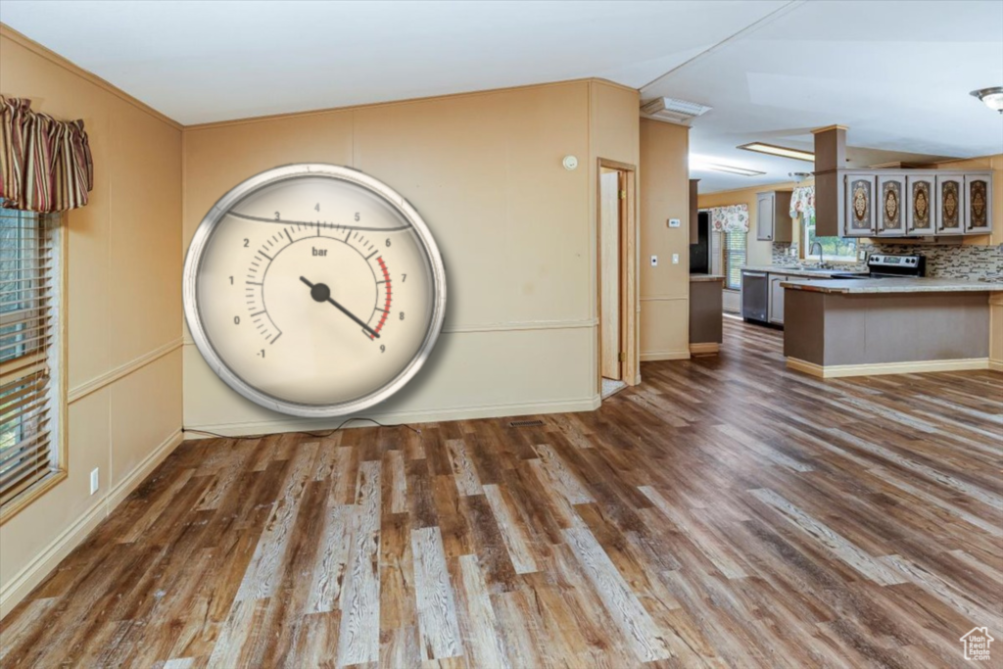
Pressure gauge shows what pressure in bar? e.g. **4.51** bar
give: **8.8** bar
